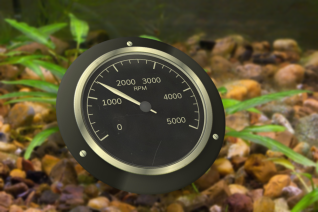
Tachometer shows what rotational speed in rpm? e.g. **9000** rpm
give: **1400** rpm
